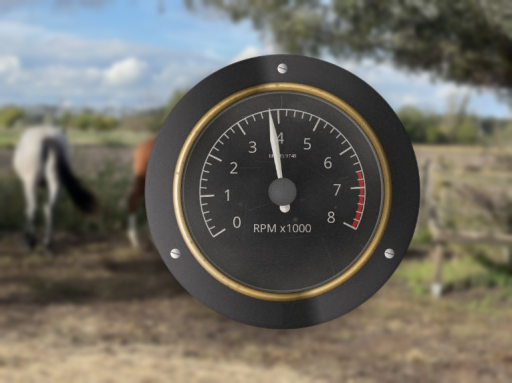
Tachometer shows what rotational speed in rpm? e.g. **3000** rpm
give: **3800** rpm
